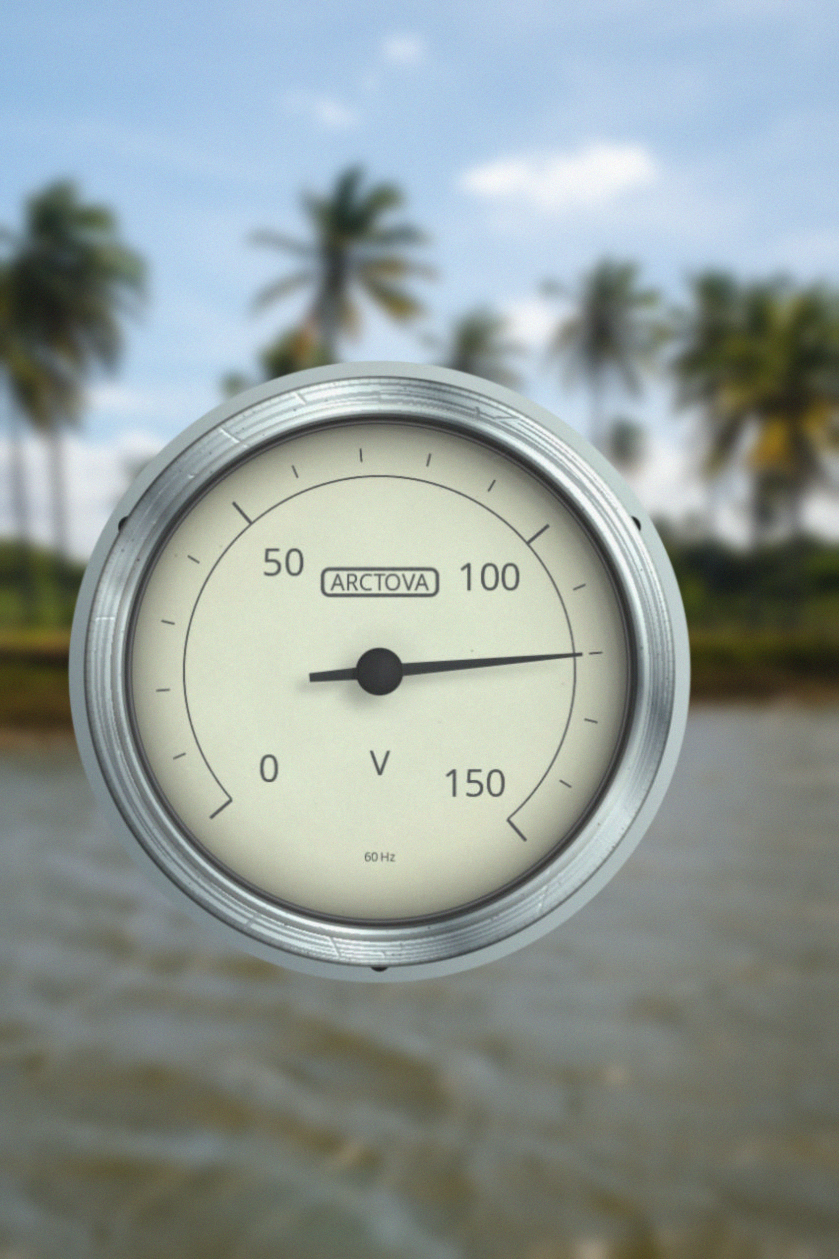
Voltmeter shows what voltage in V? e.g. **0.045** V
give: **120** V
